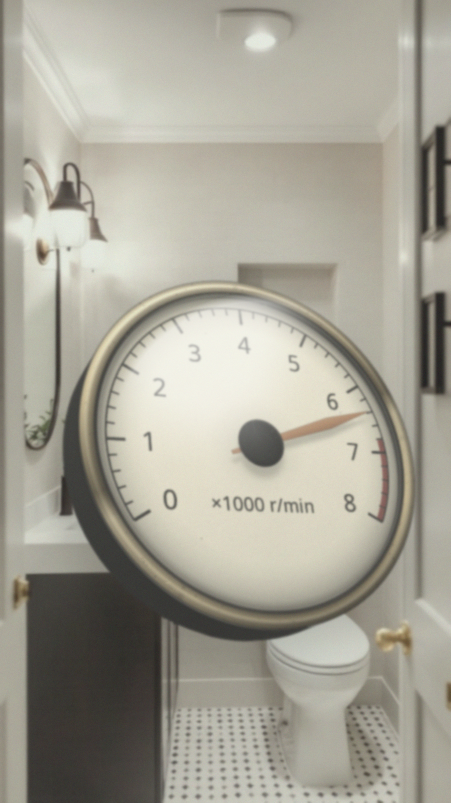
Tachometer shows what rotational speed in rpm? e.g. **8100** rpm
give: **6400** rpm
